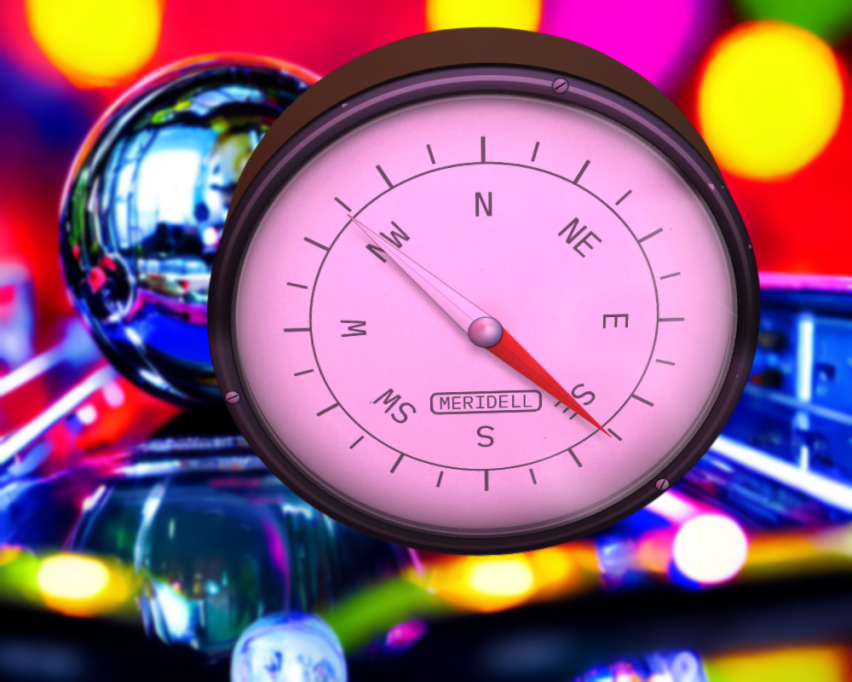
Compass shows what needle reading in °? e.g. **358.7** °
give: **135** °
